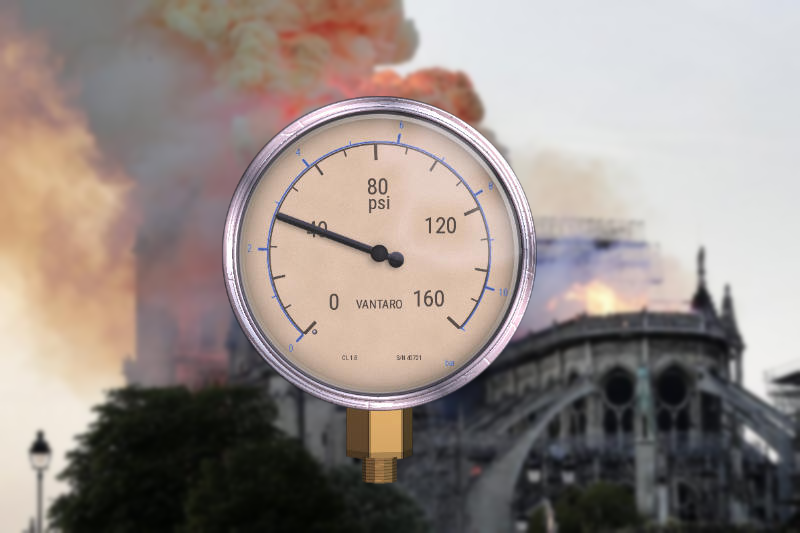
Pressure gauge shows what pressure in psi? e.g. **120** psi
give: **40** psi
